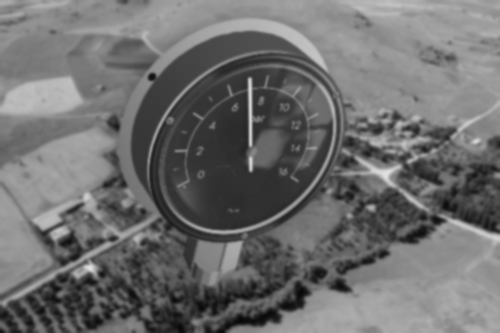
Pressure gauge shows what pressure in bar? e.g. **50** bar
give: **7** bar
